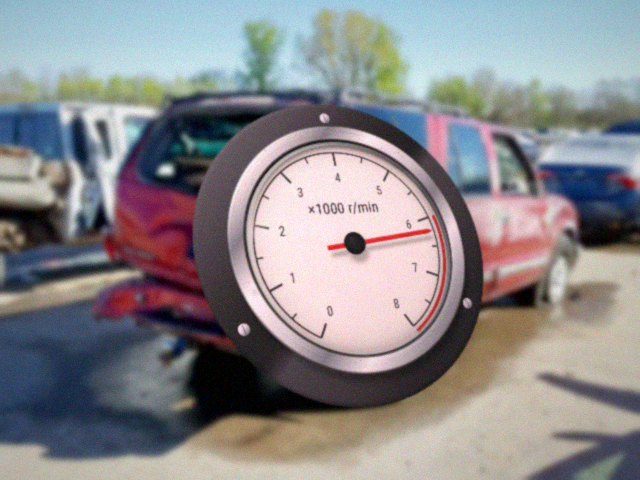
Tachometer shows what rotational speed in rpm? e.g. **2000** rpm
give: **6250** rpm
